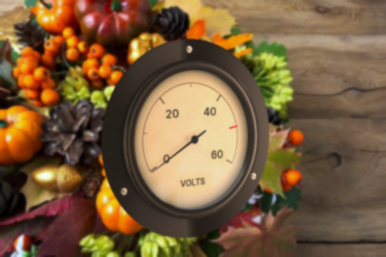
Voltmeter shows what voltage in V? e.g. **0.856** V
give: **0** V
